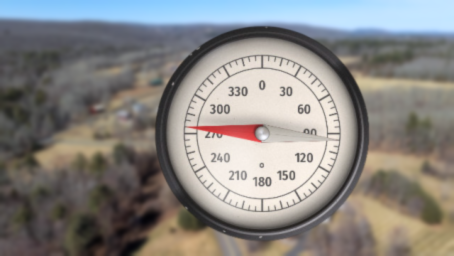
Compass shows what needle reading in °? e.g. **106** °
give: **275** °
